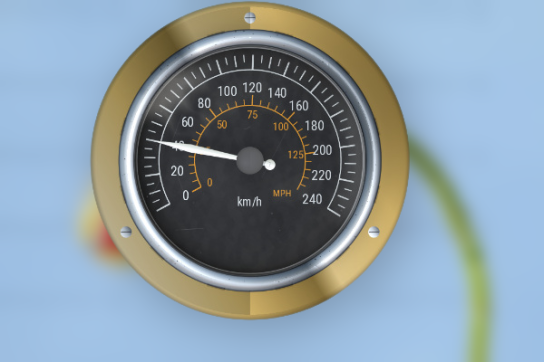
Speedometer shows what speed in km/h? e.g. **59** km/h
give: **40** km/h
